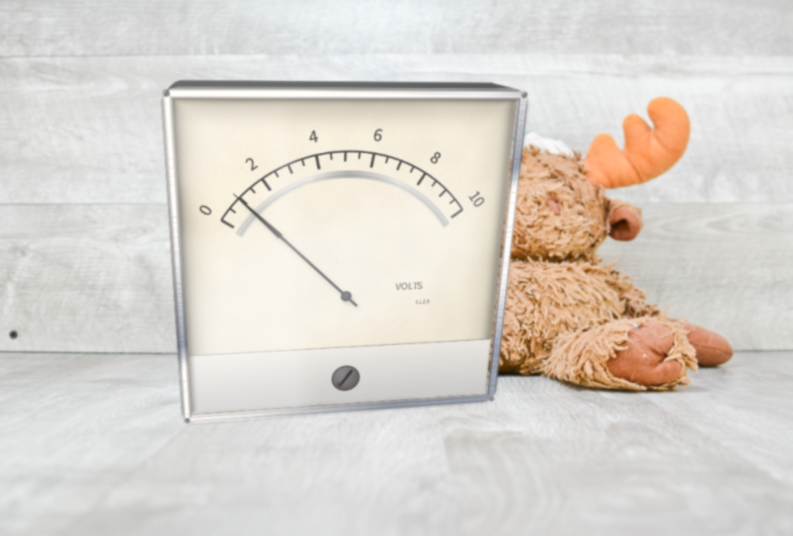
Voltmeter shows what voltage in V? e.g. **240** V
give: **1** V
